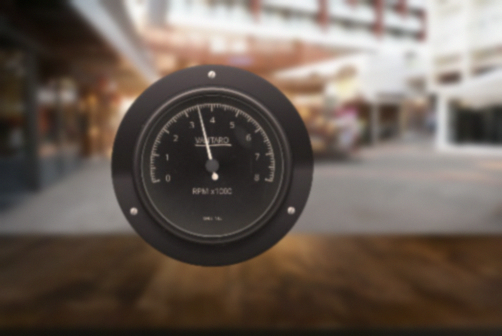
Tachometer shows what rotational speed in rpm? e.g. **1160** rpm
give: **3500** rpm
